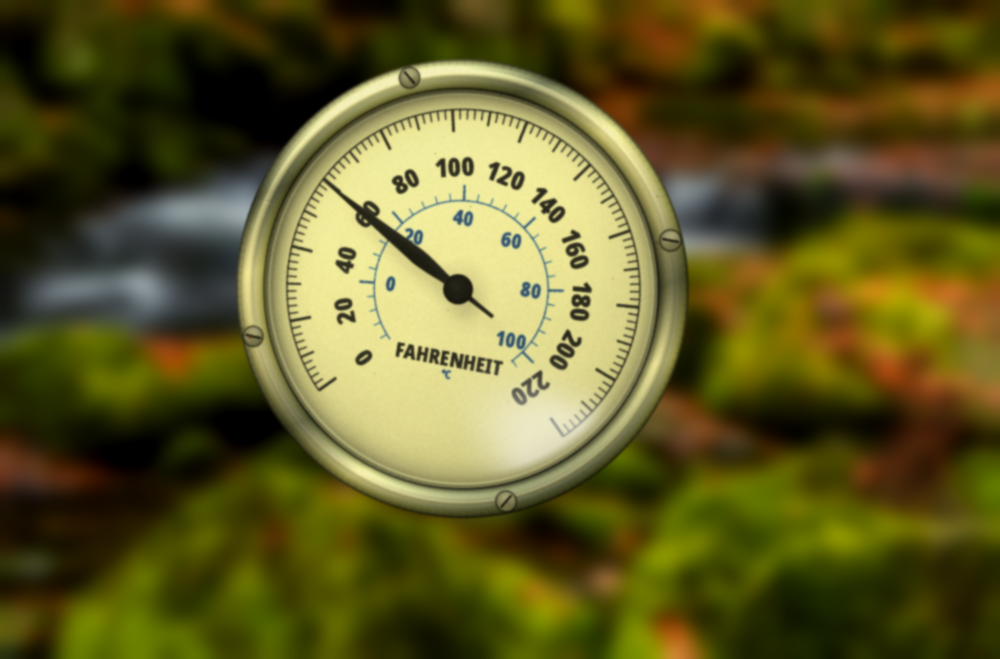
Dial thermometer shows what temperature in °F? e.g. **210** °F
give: **60** °F
